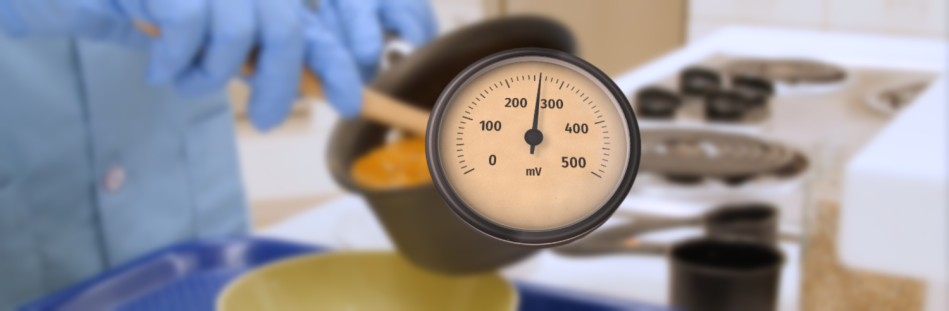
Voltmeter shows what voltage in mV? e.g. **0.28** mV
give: **260** mV
